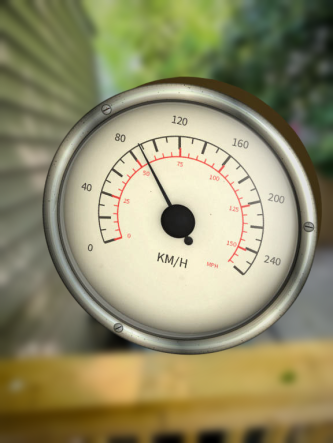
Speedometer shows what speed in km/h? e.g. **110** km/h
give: **90** km/h
